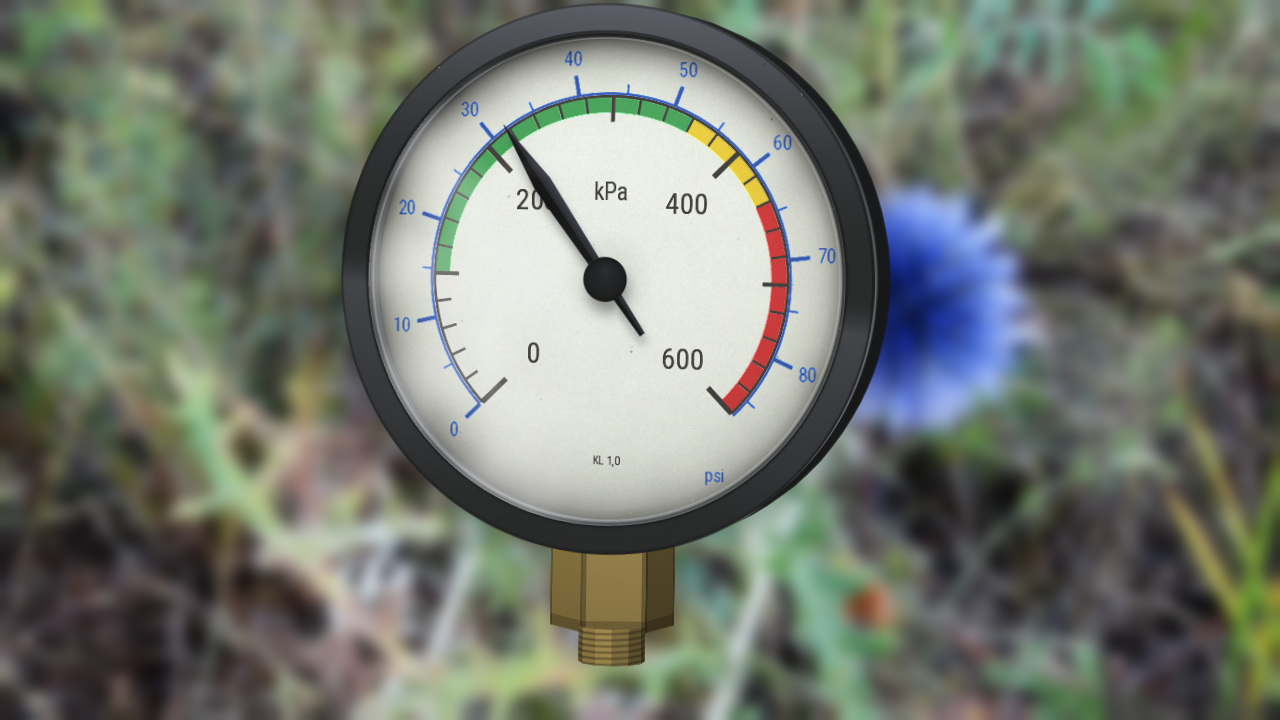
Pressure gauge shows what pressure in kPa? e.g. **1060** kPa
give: **220** kPa
